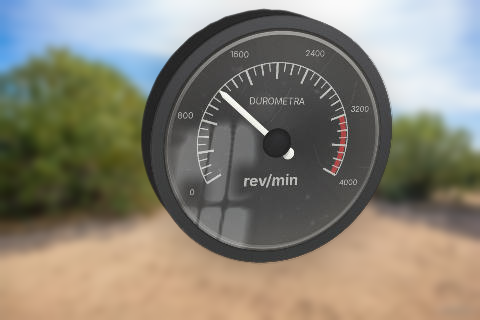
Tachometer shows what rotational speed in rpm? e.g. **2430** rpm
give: **1200** rpm
